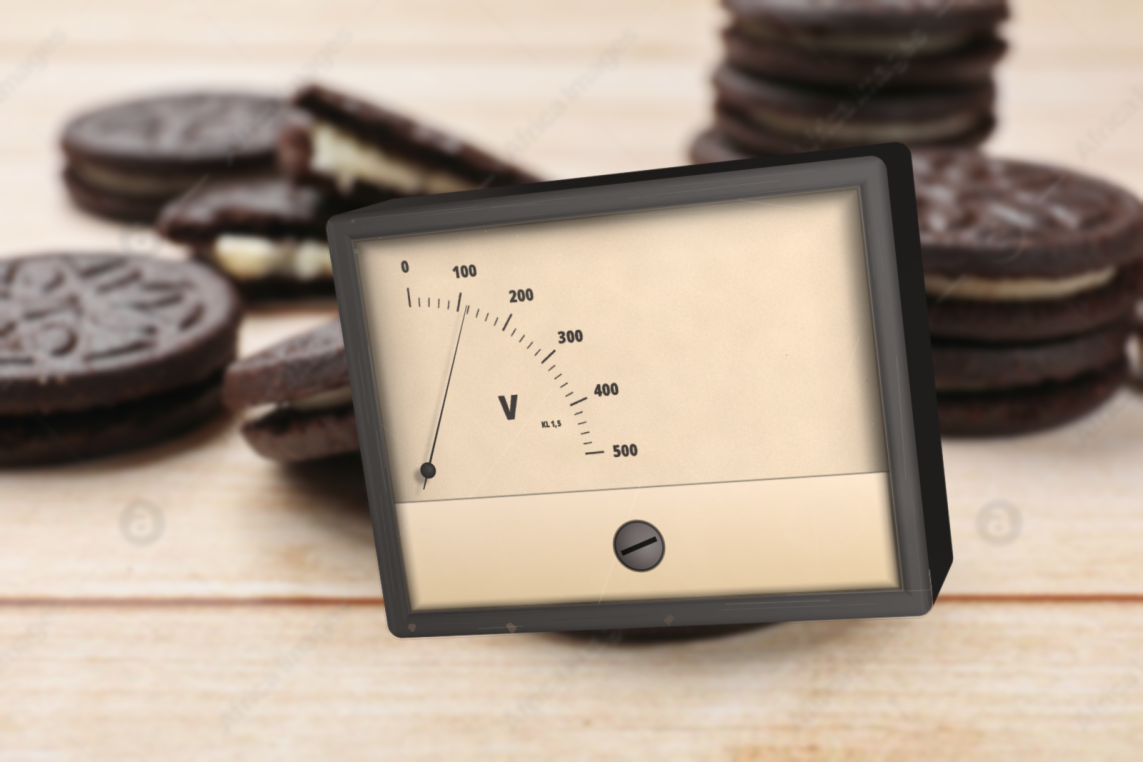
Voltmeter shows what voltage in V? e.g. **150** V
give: **120** V
